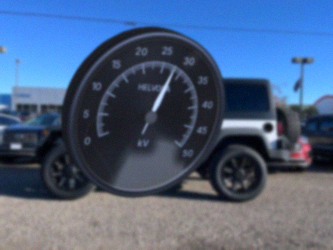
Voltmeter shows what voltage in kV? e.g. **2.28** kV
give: **27.5** kV
